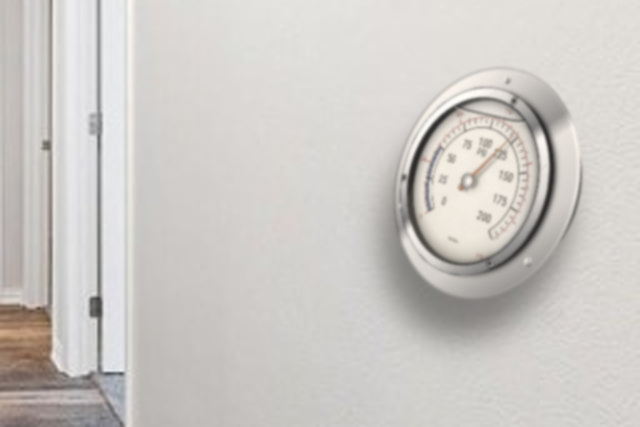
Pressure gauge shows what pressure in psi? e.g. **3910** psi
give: **125** psi
